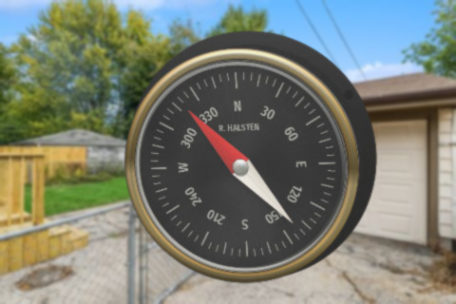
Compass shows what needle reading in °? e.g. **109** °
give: **320** °
